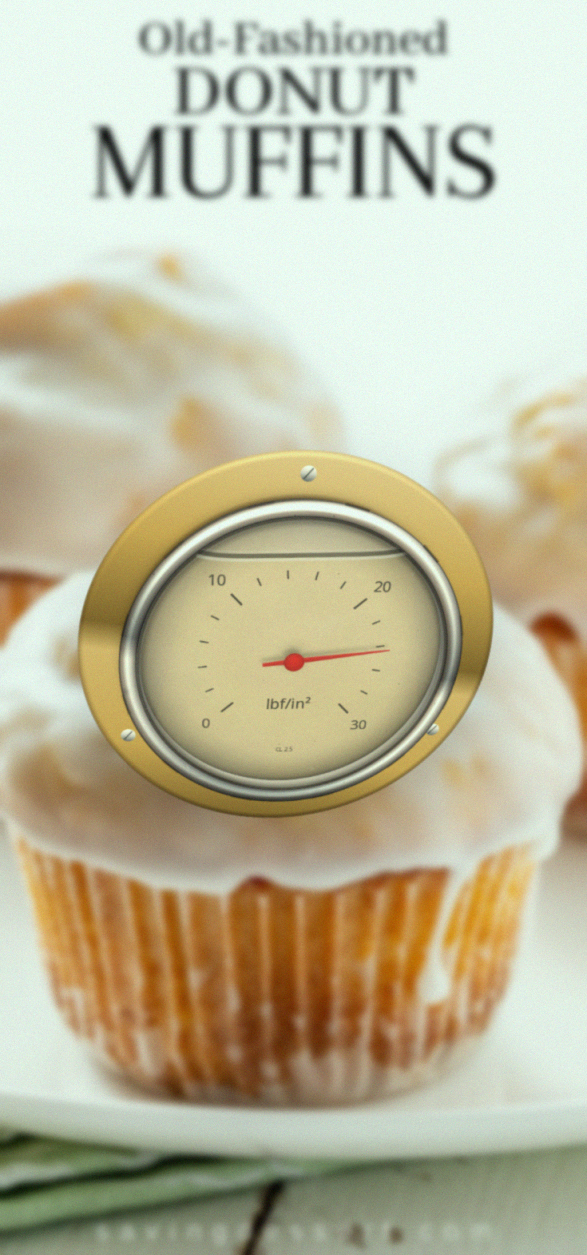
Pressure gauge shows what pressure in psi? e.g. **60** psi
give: **24** psi
